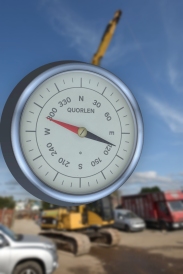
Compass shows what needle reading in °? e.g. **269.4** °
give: **290** °
